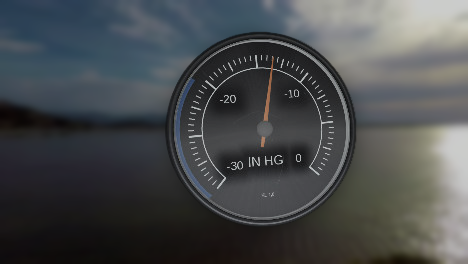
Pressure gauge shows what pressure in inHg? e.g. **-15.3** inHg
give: **-13.5** inHg
